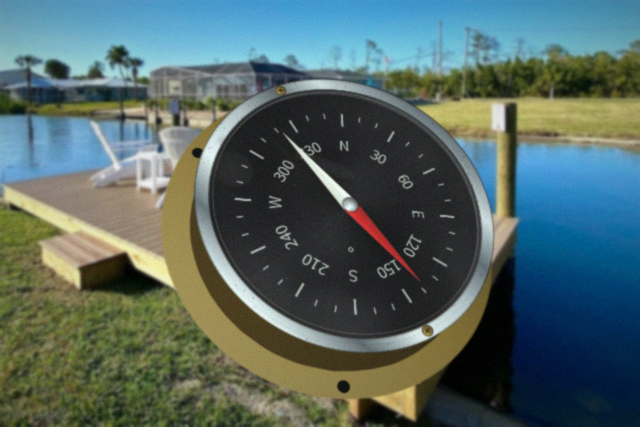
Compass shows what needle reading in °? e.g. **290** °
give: **140** °
